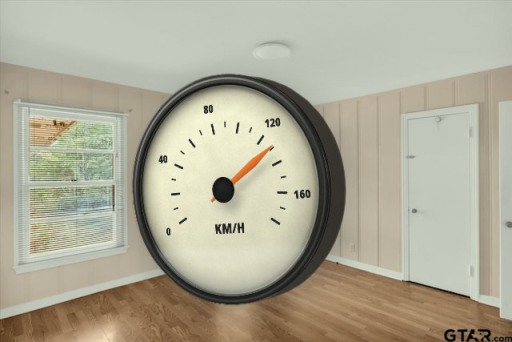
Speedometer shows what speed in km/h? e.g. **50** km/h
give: **130** km/h
